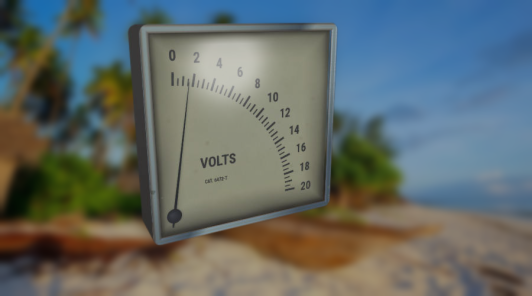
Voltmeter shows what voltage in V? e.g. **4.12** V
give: **1.5** V
